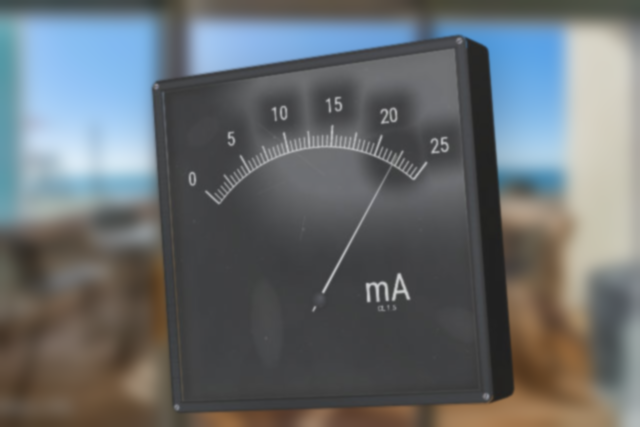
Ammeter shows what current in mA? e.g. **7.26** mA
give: **22.5** mA
